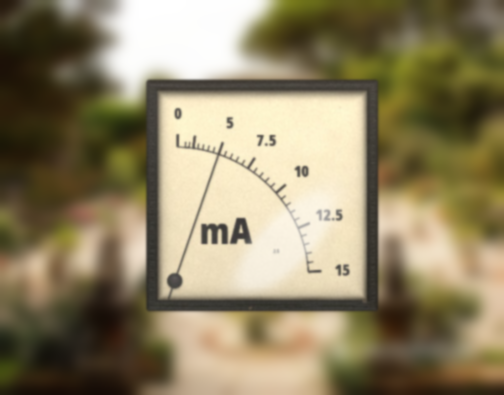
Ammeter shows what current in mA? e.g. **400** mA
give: **5** mA
